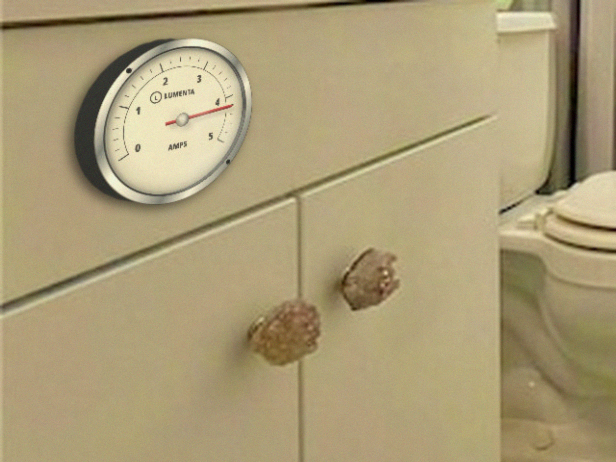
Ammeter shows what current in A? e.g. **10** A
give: **4.2** A
